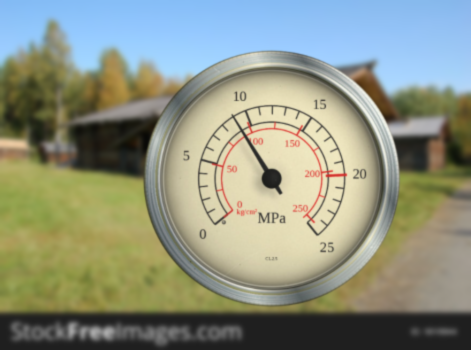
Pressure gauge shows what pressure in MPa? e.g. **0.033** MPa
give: **9** MPa
